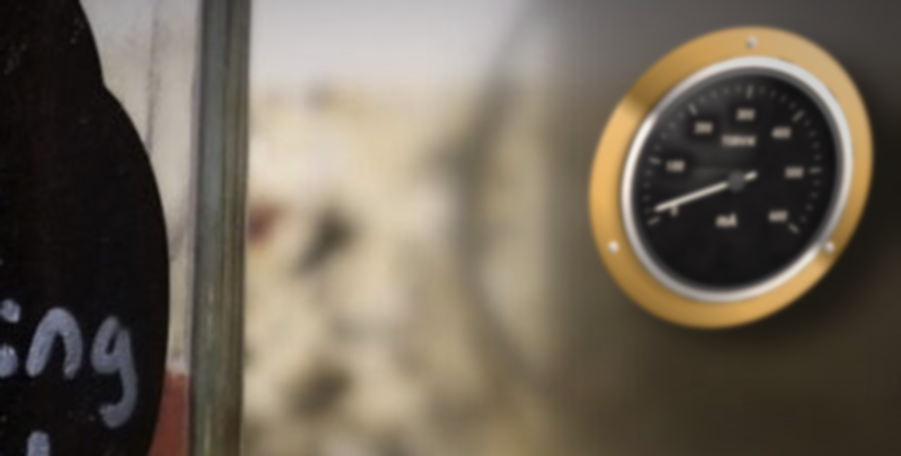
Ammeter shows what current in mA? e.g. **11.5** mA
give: **20** mA
